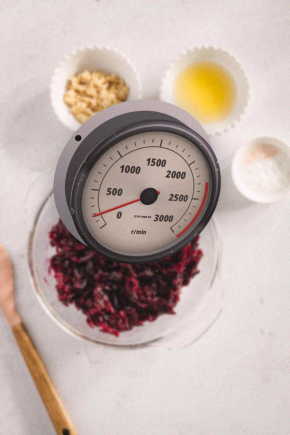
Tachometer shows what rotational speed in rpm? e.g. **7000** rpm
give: **200** rpm
